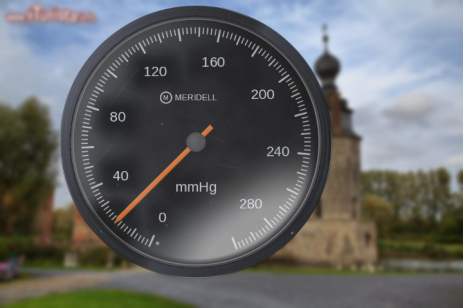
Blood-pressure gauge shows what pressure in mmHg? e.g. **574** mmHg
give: **20** mmHg
